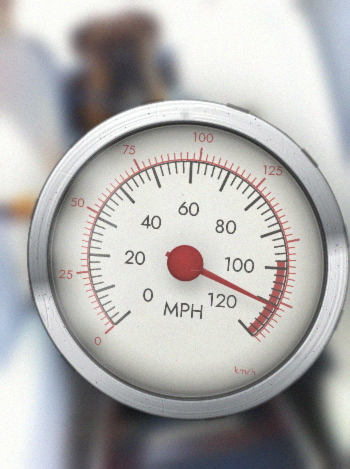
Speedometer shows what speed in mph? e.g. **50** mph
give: **110** mph
